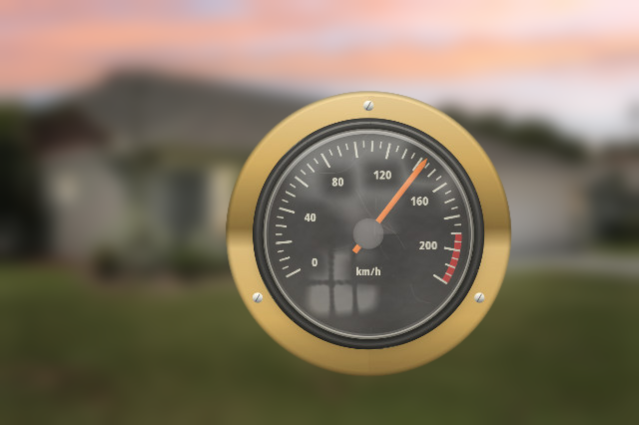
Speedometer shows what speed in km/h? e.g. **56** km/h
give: **142.5** km/h
